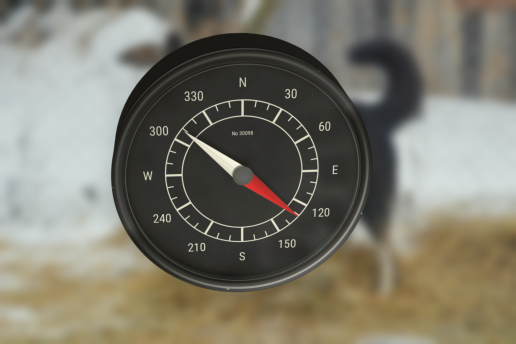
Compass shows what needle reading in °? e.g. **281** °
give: **130** °
